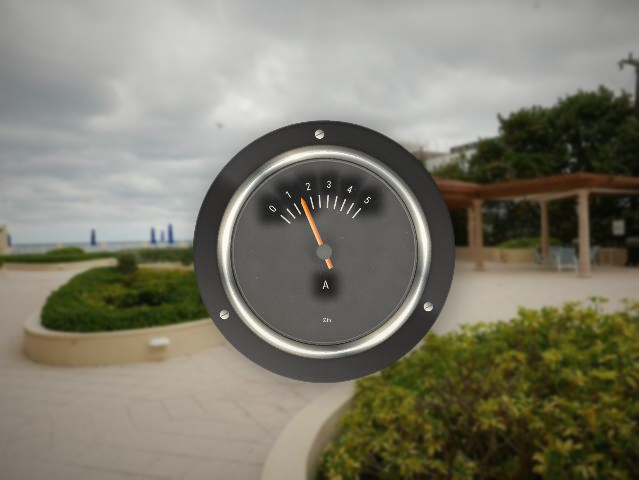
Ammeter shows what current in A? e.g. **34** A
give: **1.5** A
